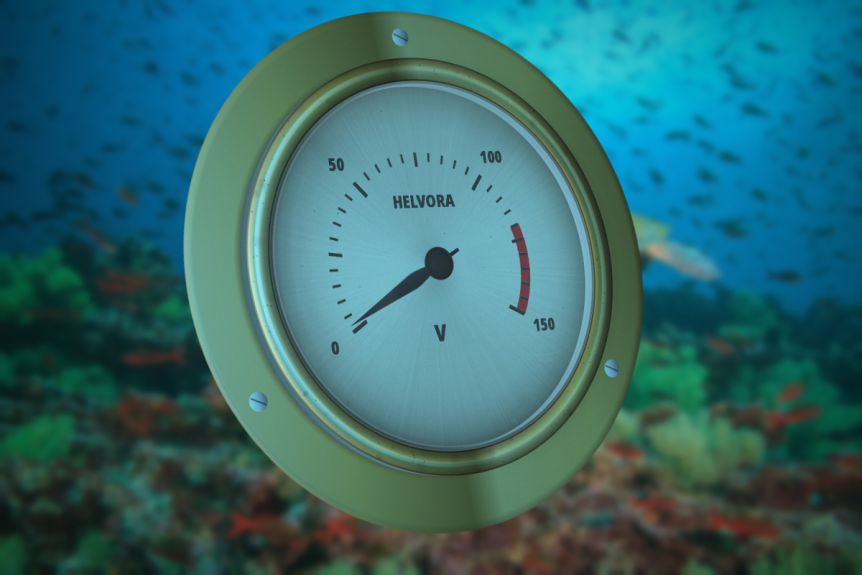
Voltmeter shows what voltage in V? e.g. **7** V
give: **2.5** V
